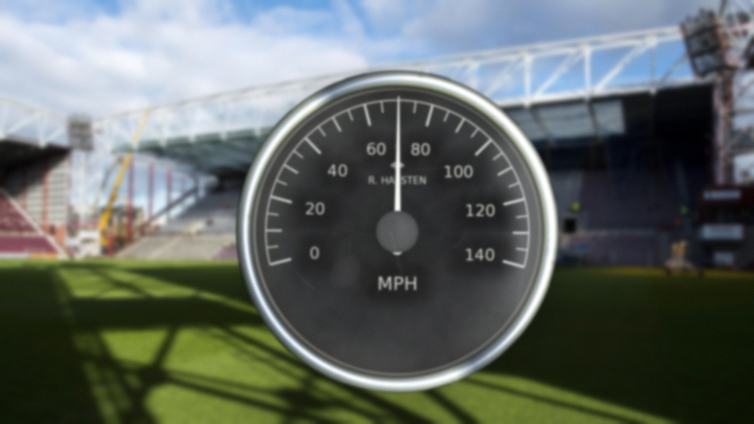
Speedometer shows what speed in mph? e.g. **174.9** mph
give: **70** mph
